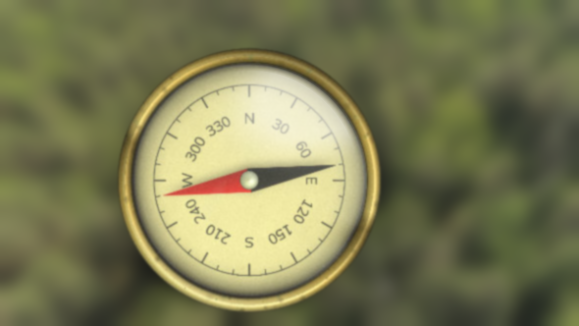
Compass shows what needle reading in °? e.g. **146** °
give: **260** °
